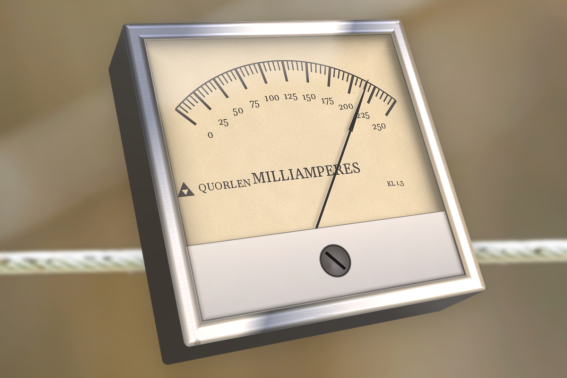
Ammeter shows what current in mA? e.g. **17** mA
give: **215** mA
